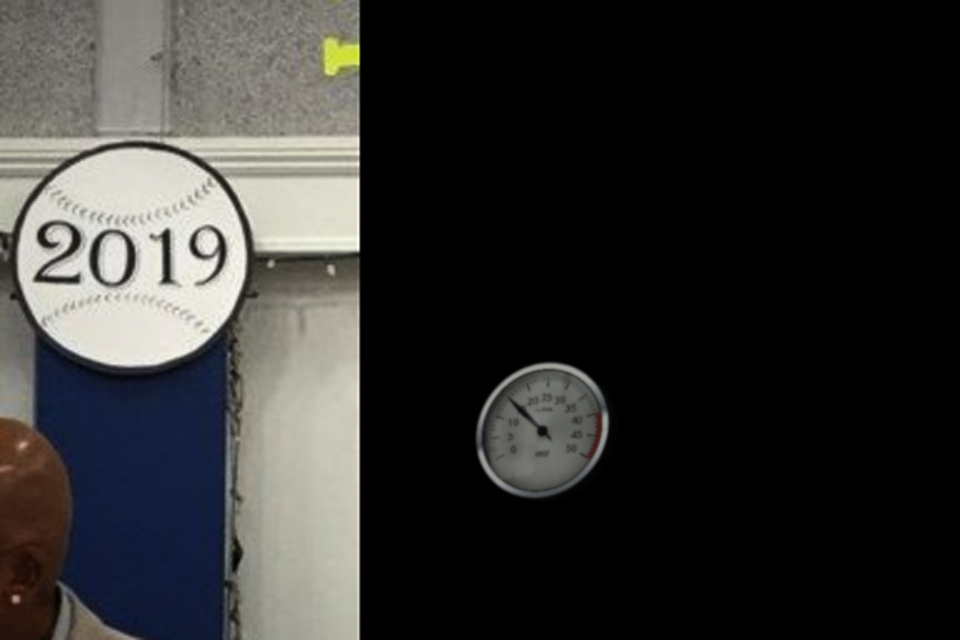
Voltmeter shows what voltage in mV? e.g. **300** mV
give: **15** mV
